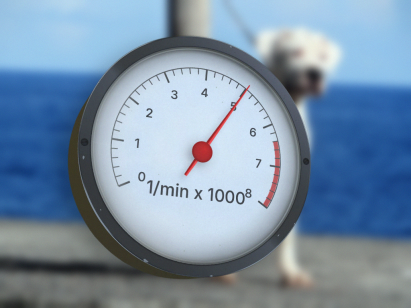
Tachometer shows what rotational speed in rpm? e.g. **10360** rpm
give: **5000** rpm
